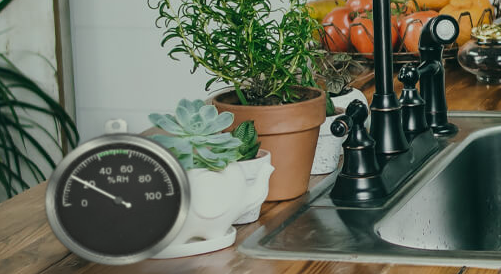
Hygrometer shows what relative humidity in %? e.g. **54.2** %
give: **20** %
